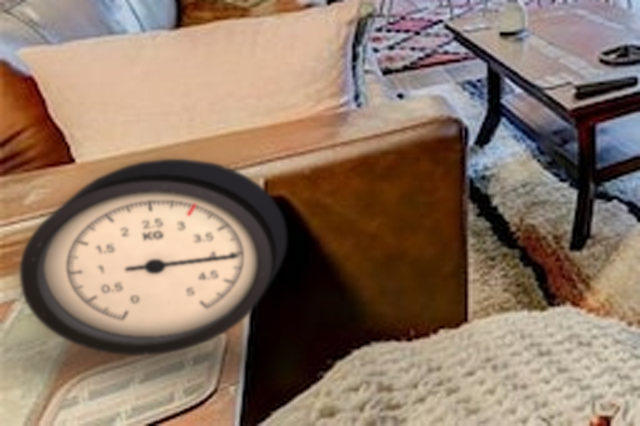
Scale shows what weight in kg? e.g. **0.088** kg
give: **4** kg
